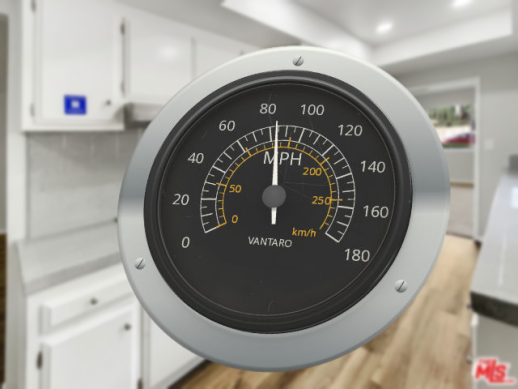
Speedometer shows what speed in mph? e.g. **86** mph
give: **85** mph
